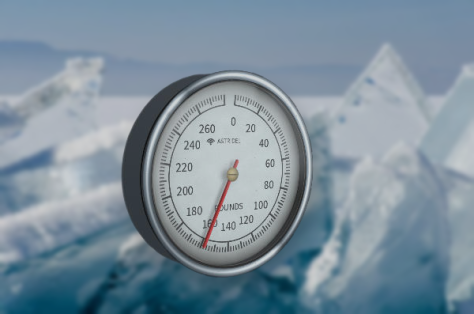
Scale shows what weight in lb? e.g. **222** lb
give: **160** lb
